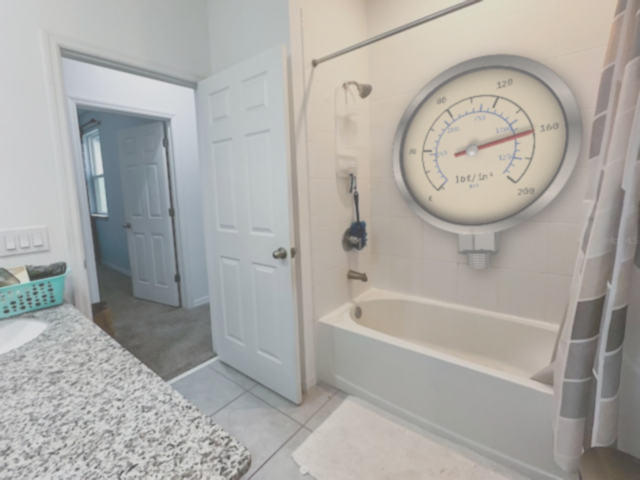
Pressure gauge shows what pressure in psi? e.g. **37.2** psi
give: **160** psi
